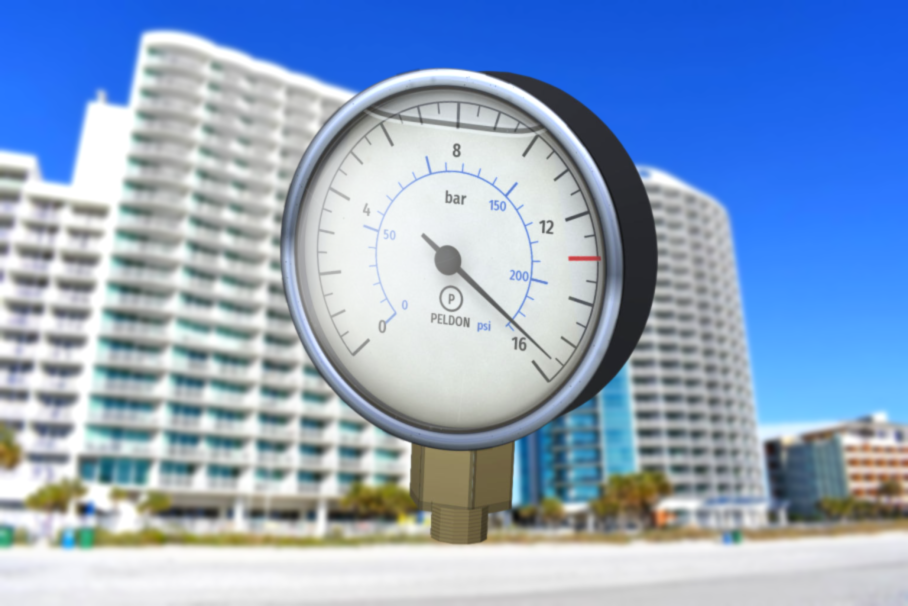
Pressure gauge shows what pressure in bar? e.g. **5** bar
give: **15.5** bar
